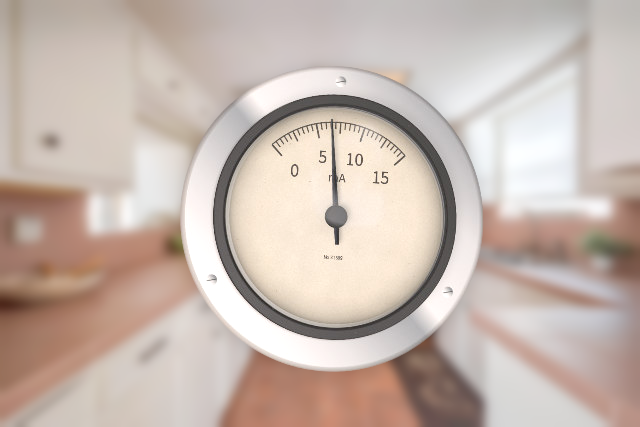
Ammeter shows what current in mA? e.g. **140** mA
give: **6.5** mA
